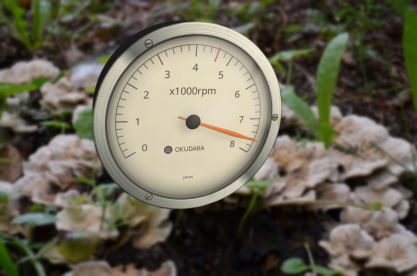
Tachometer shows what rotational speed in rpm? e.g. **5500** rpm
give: **7600** rpm
